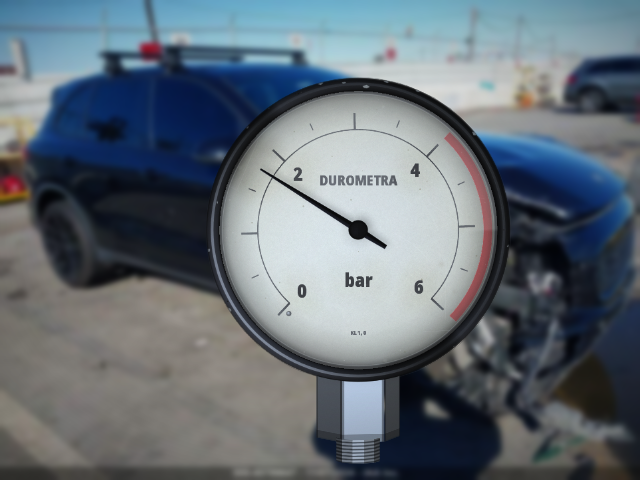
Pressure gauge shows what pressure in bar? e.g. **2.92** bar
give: **1.75** bar
